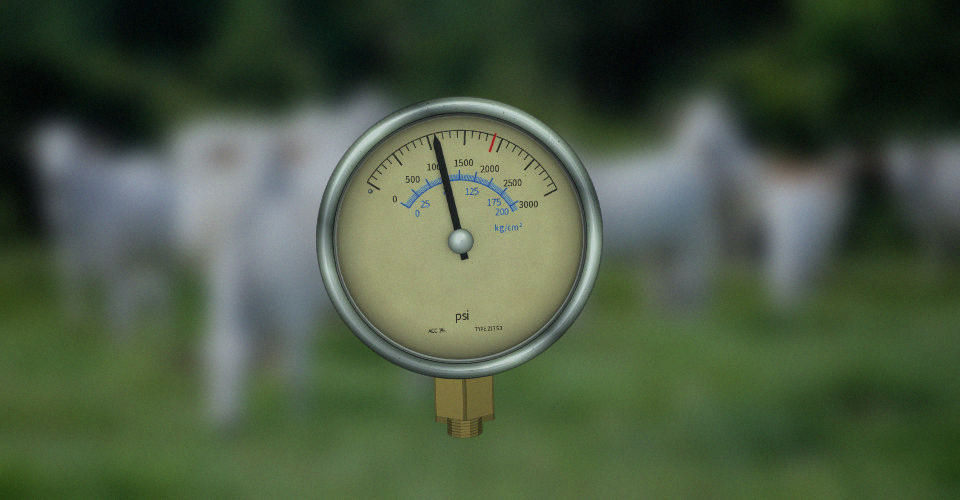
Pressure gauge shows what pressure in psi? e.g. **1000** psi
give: **1100** psi
